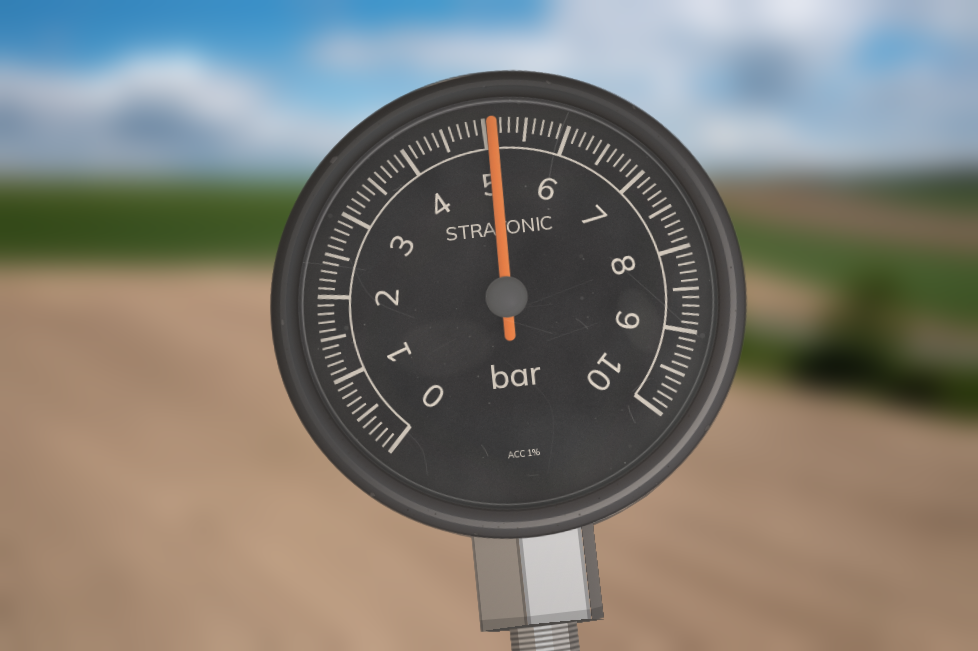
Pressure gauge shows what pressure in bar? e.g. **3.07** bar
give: **5.1** bar
